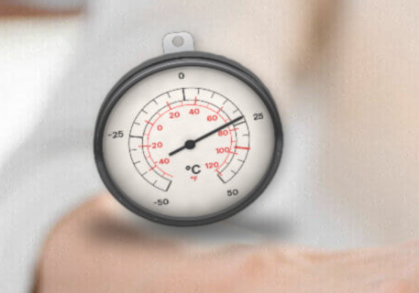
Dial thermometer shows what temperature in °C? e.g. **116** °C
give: **22.5** °C
